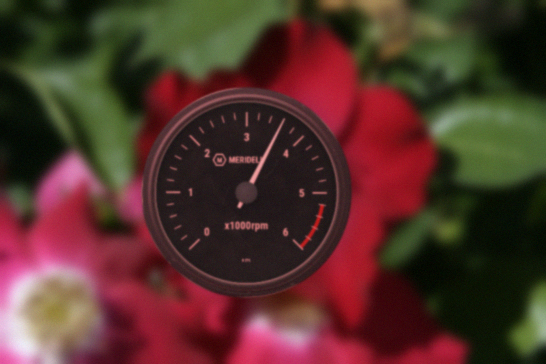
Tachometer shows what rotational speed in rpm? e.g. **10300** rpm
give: **3600** rpm
